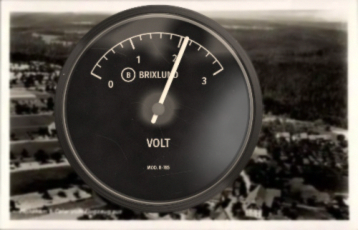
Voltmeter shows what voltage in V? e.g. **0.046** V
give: **2.1** V
